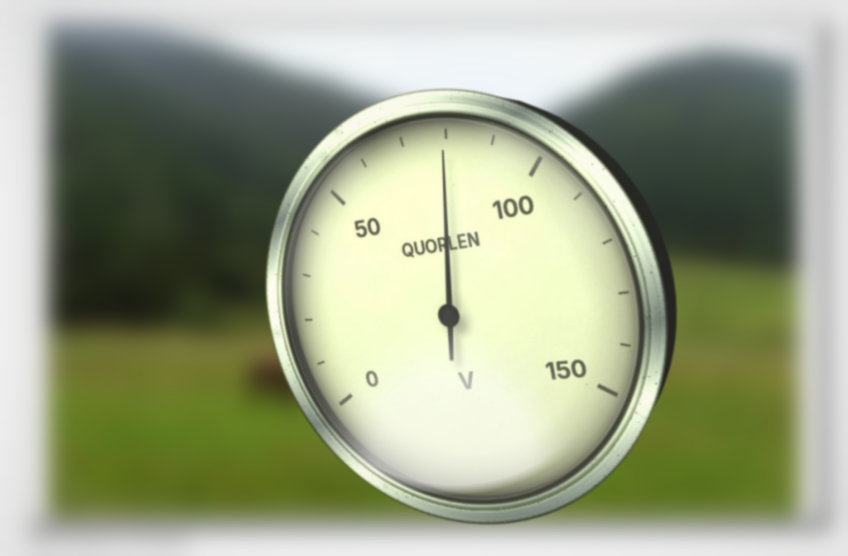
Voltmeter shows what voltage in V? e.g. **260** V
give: **80** V
